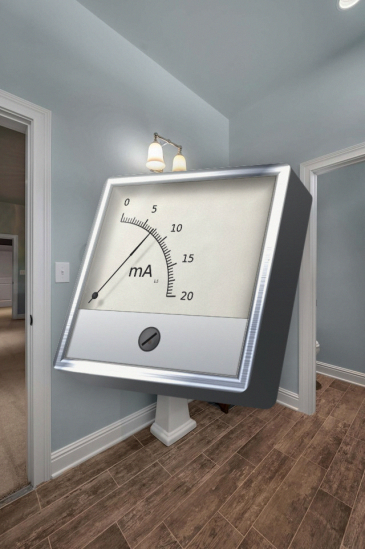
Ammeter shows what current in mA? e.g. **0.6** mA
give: **7.5** mA
